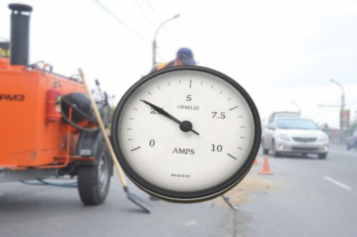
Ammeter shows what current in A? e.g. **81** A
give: **2.5** A
